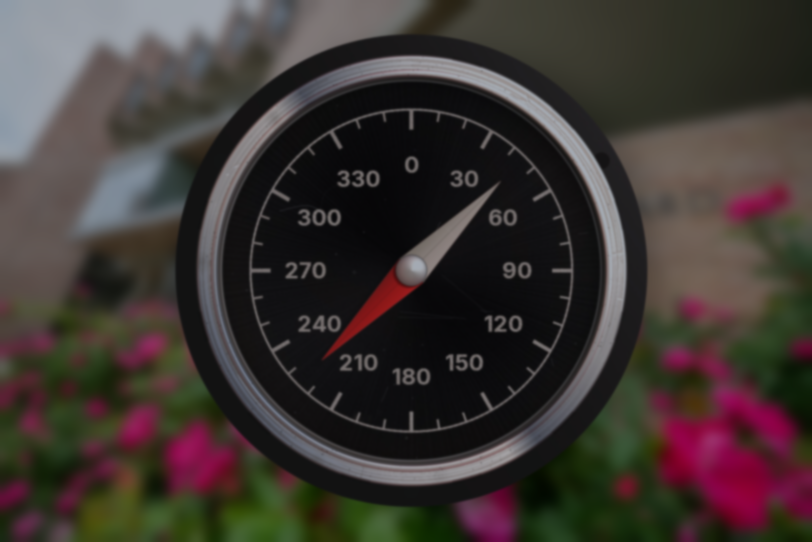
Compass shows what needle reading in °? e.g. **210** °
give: **225** °
